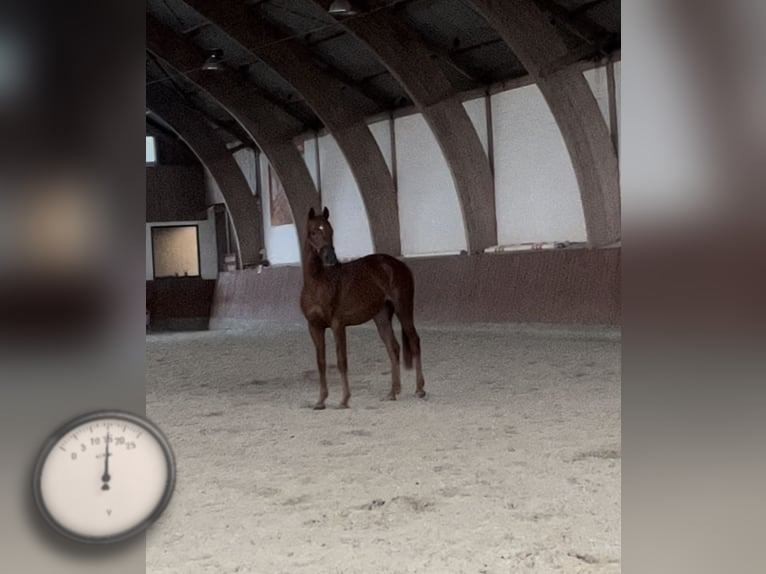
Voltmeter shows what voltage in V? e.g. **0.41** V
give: **15** V
